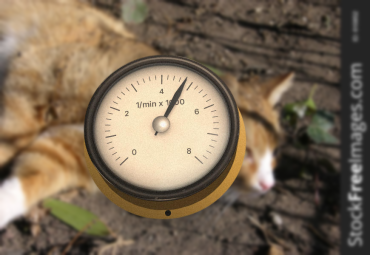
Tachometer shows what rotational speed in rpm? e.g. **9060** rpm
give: **4800** rpm
